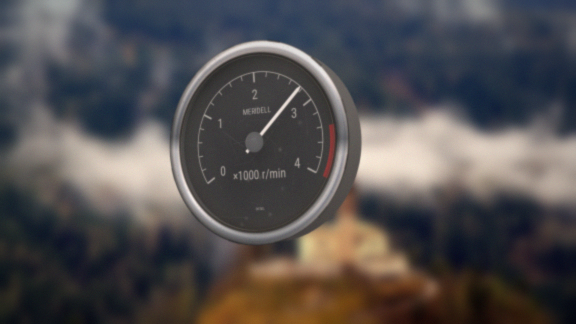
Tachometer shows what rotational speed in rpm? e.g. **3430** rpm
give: **2800** rpm
